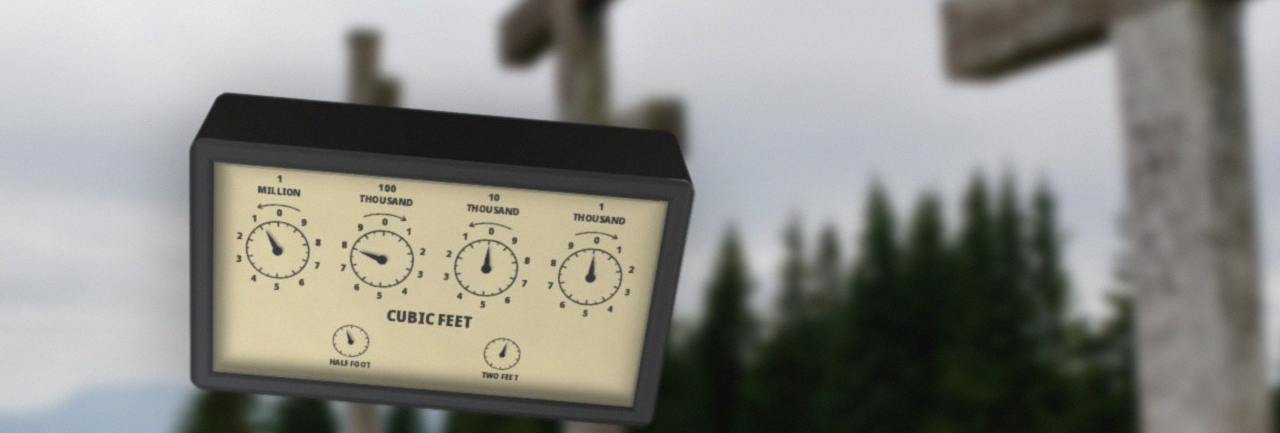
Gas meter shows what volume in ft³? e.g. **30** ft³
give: **80000** ft³
